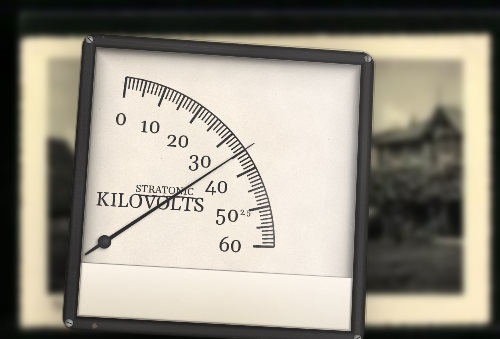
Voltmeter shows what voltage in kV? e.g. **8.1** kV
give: **35** kV
